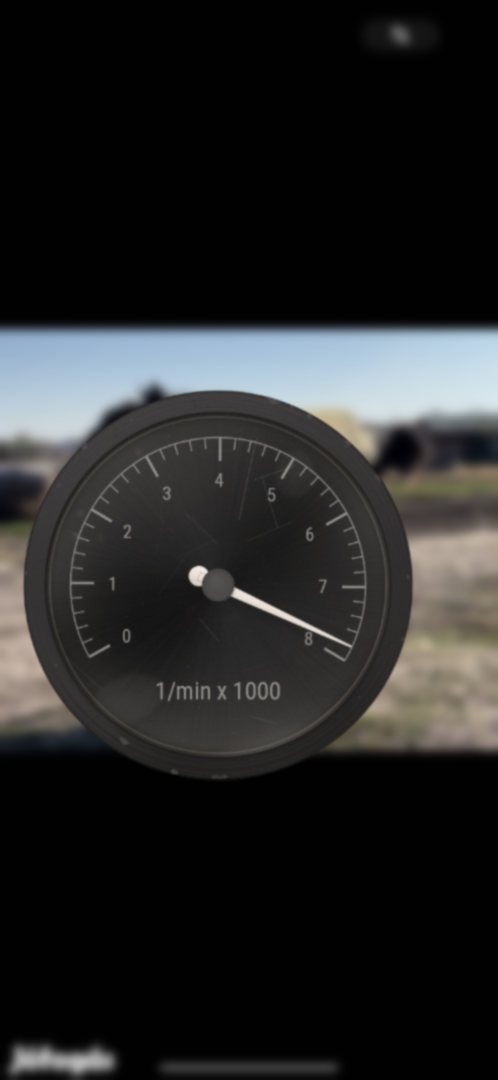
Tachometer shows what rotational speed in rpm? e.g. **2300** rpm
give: **7800** rpm
